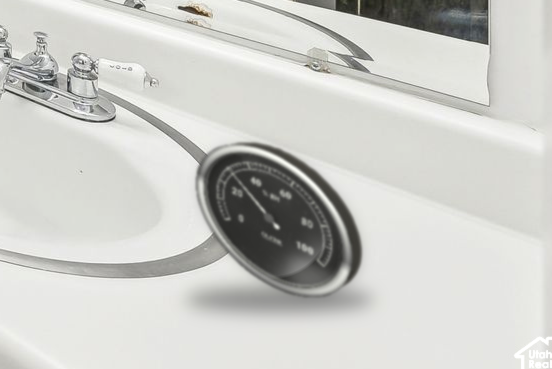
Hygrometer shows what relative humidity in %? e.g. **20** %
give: **30** %
